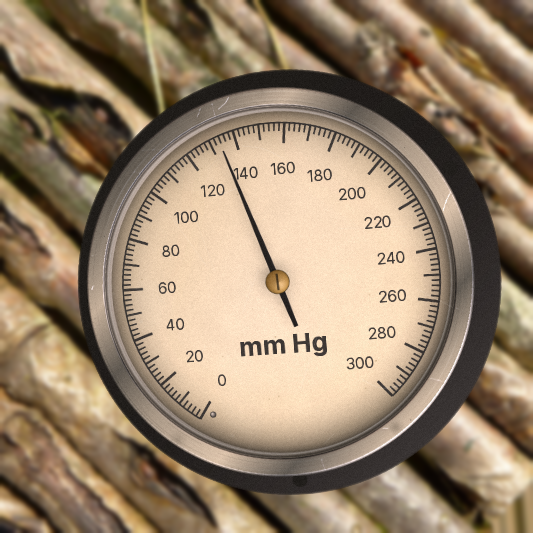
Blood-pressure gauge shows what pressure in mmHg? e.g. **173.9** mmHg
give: **134** mmHg
